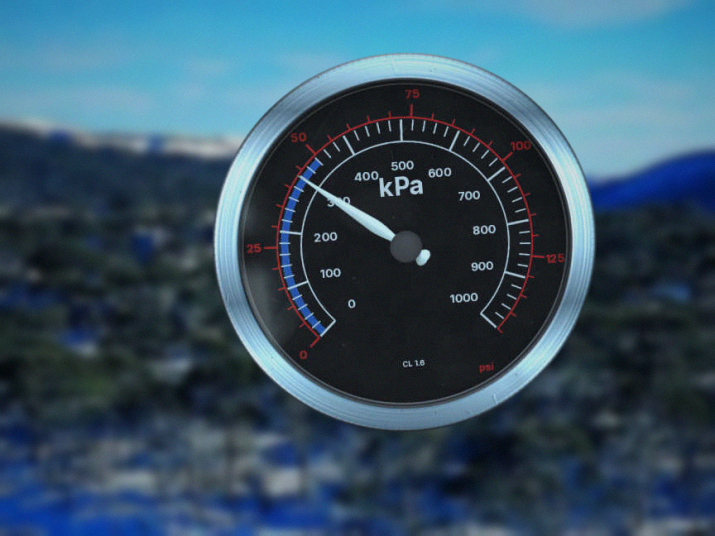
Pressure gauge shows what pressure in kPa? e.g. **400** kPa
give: **300** kPa
